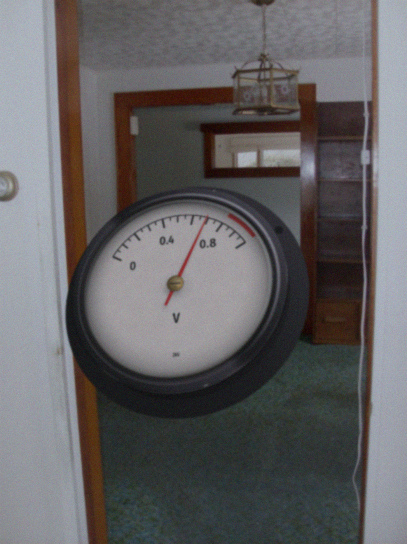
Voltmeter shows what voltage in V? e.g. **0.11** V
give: **0.7** V
